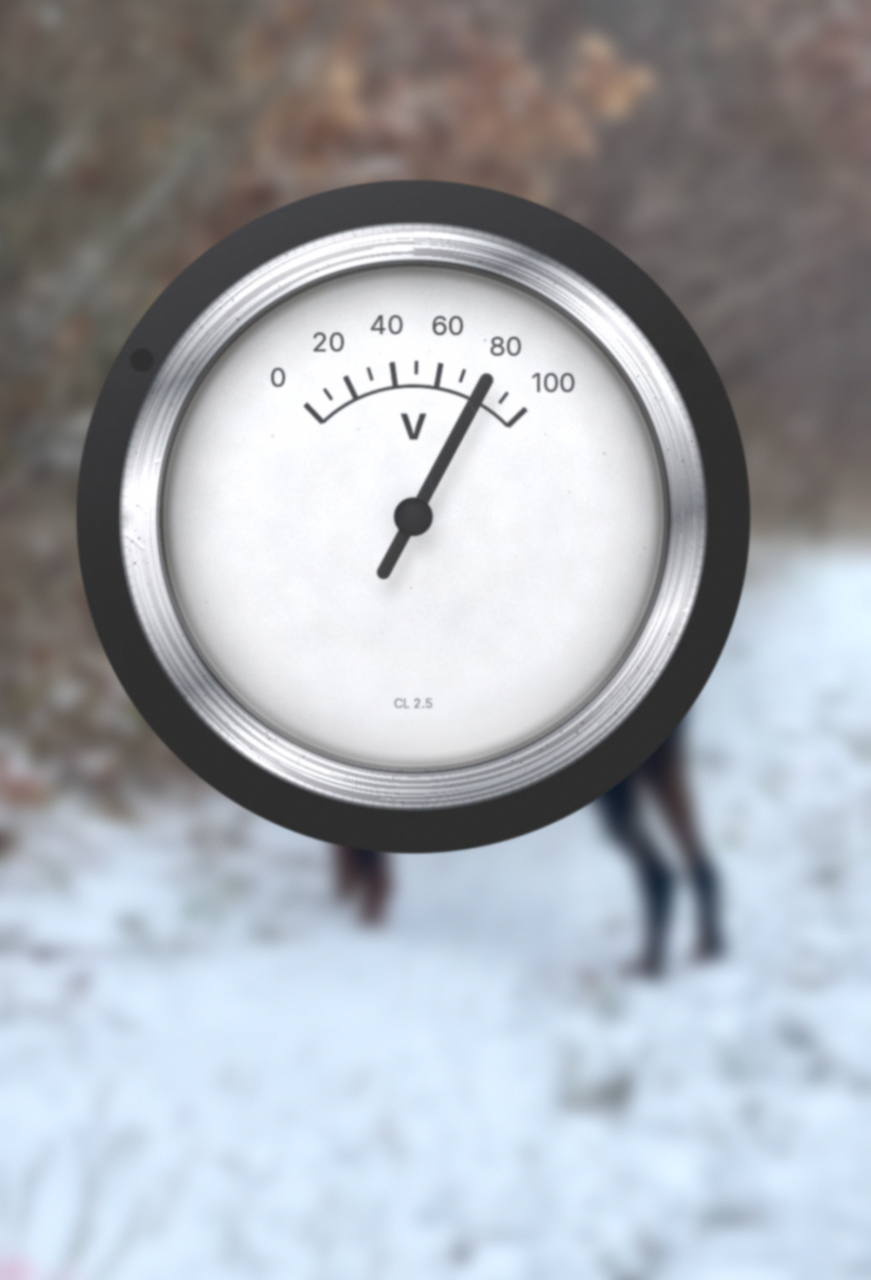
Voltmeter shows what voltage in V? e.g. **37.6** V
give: **80** V
